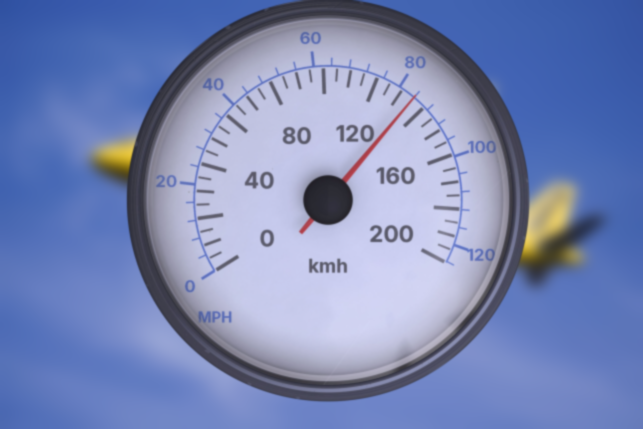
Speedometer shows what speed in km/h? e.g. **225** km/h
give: **135** km/h
